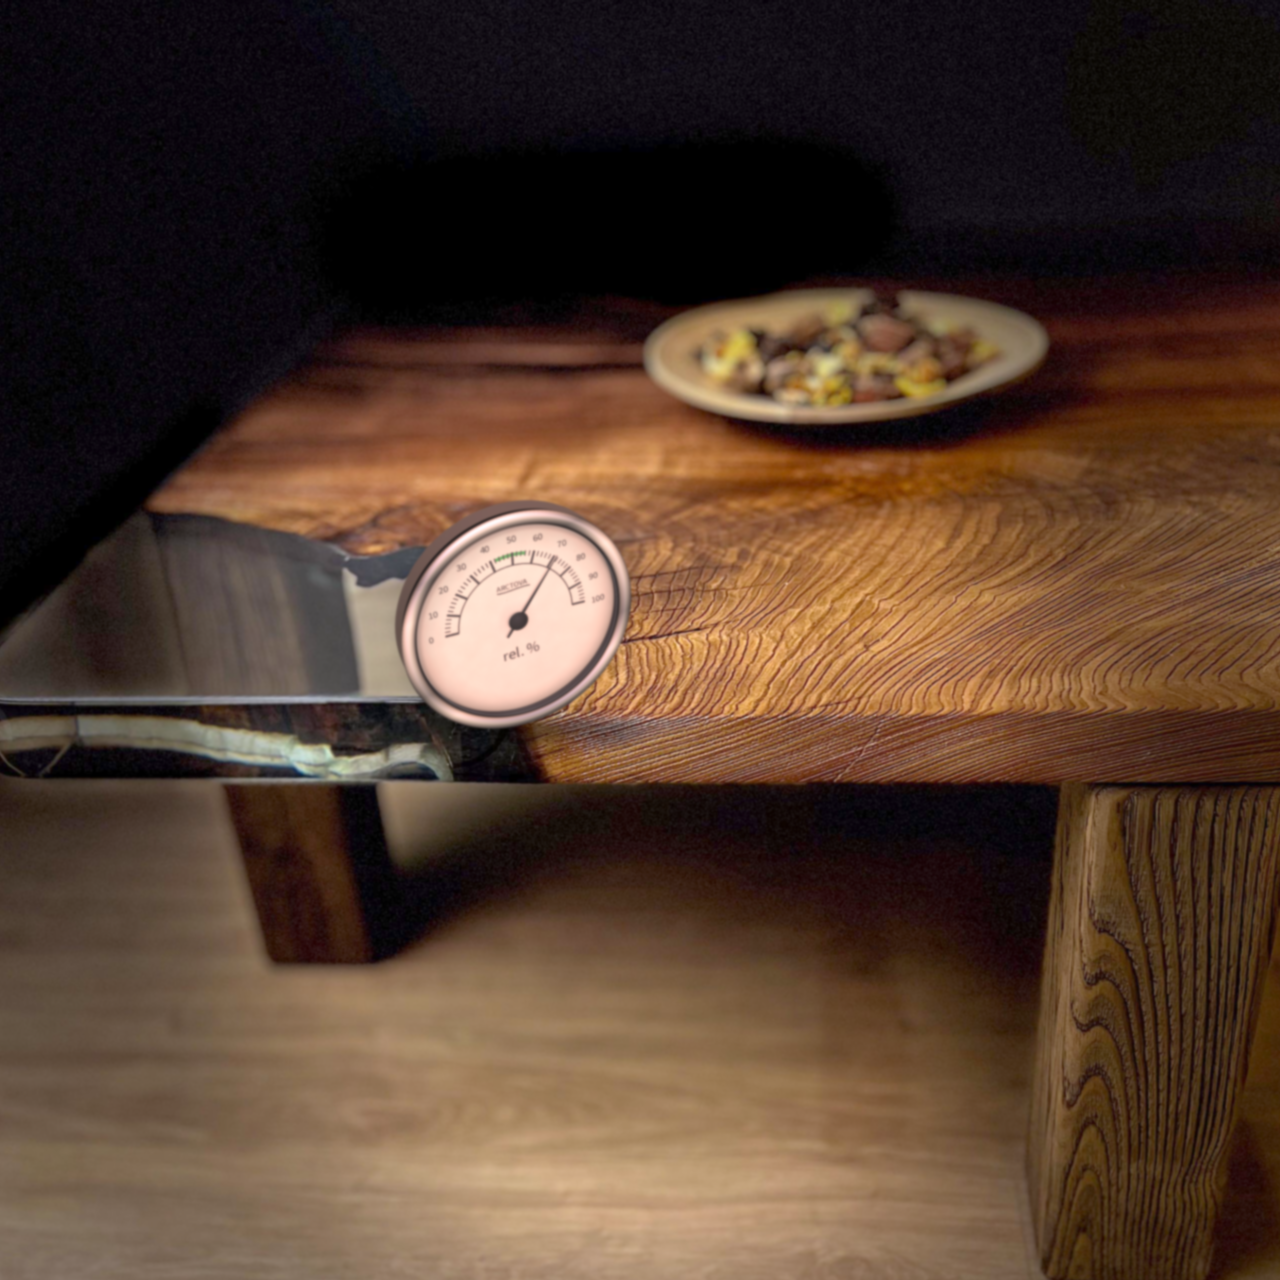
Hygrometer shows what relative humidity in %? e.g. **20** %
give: **70** %
